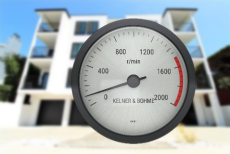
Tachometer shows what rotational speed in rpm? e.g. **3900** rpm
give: **100** rpm
